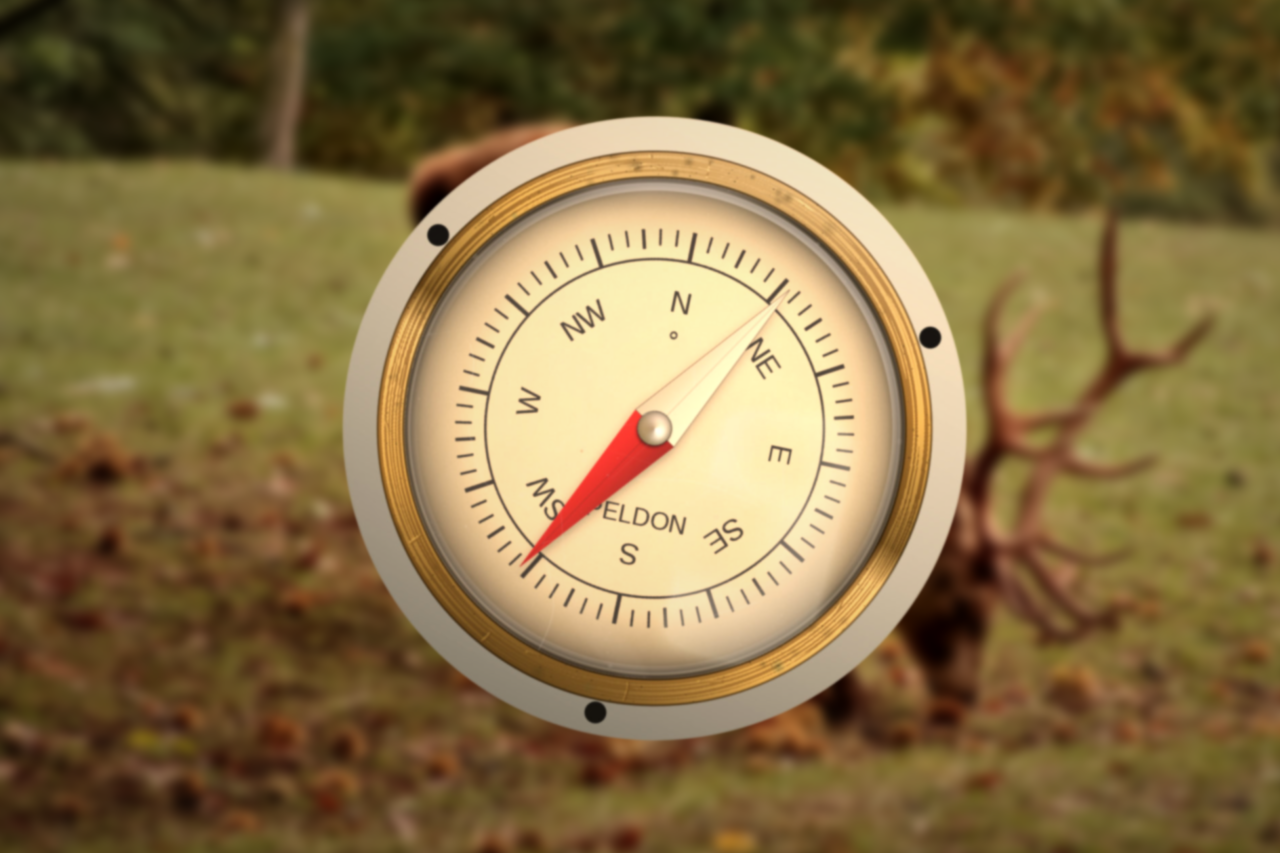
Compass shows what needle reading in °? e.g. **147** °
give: **212.5** °
